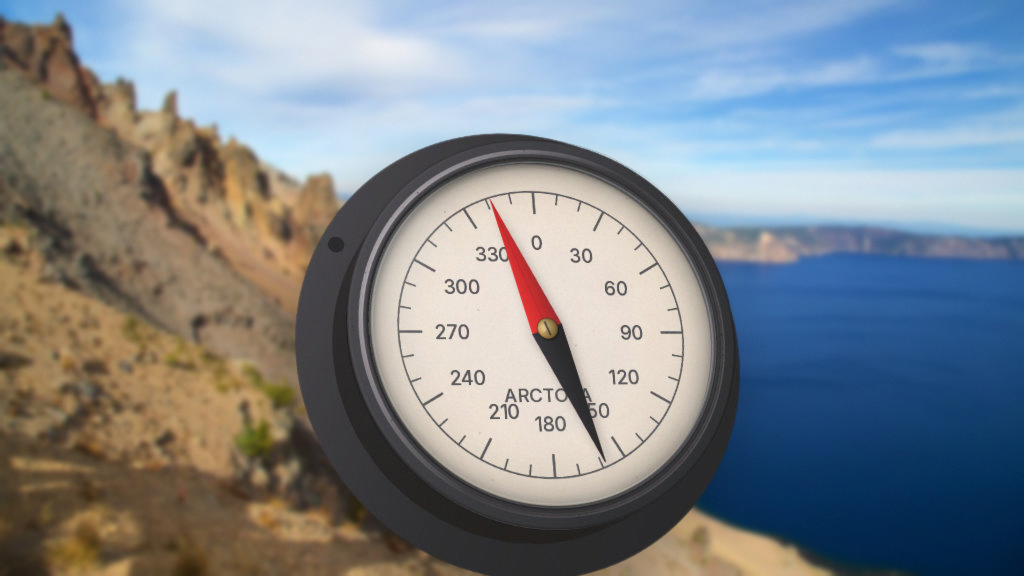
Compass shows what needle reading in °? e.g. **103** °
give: **340** °
